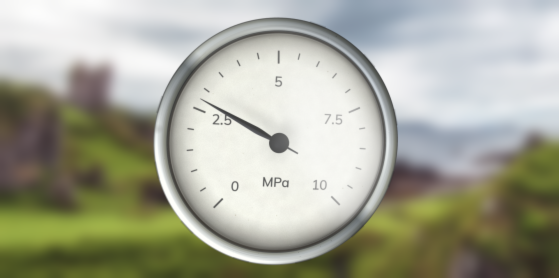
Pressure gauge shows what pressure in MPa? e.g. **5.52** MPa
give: **2.75** MPa
